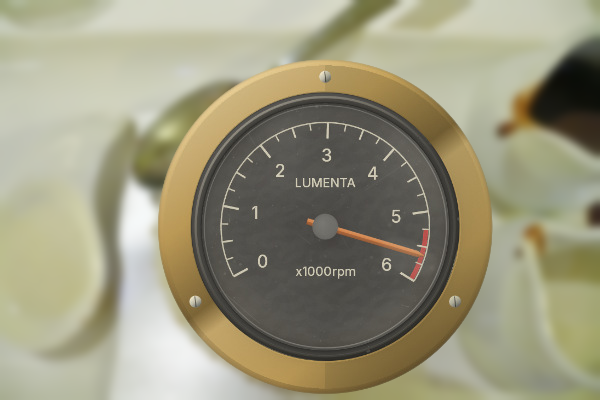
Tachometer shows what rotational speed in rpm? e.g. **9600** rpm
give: **5625** rpm
